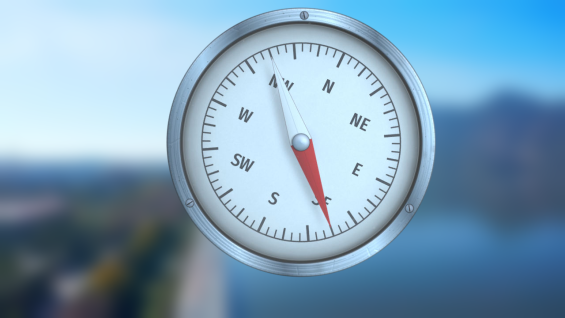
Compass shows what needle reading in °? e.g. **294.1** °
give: **135** °
